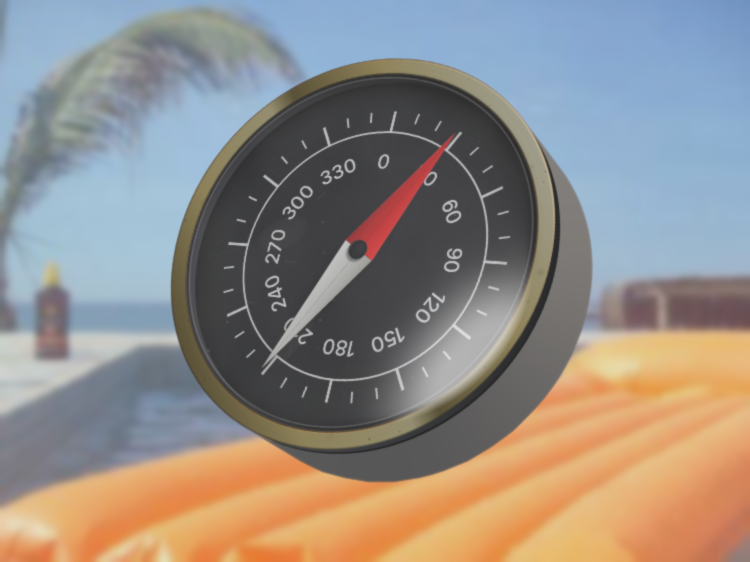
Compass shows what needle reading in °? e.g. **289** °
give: **30** °
